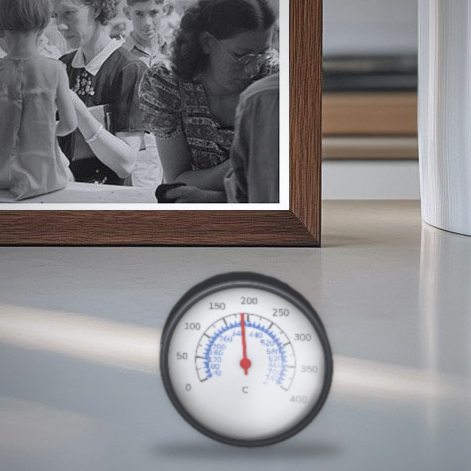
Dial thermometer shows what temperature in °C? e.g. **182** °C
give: **187.5** °C
